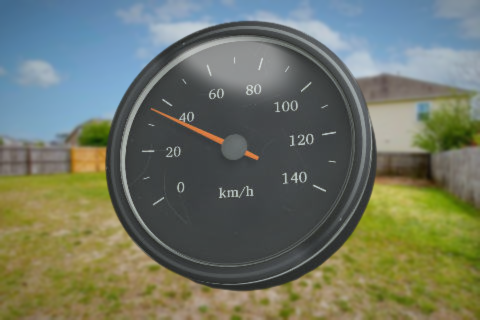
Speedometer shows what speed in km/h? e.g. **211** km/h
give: **35** km/h
